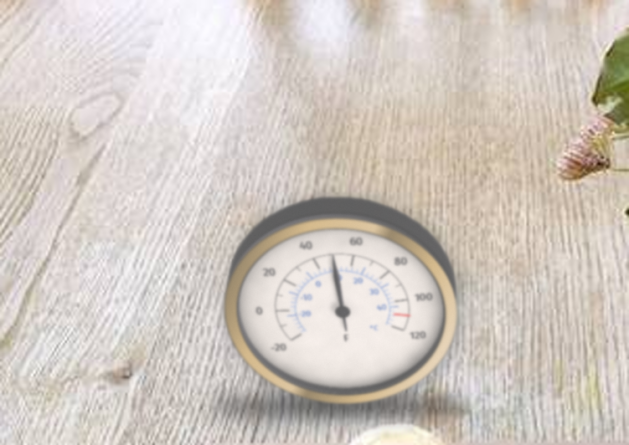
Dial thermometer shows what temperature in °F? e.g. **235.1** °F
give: **50** °F
